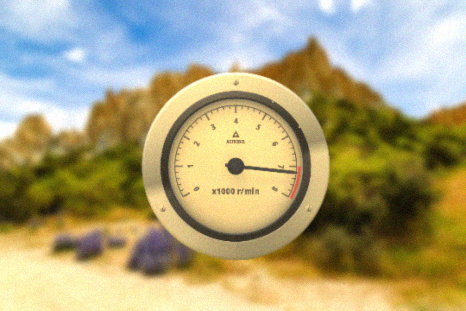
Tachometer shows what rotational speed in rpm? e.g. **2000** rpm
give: **7200** rpm
